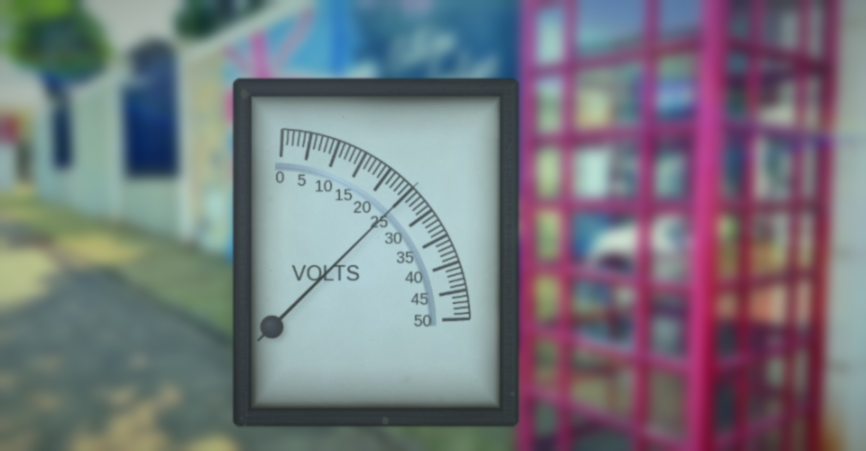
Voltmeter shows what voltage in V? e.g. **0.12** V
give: **25** V
